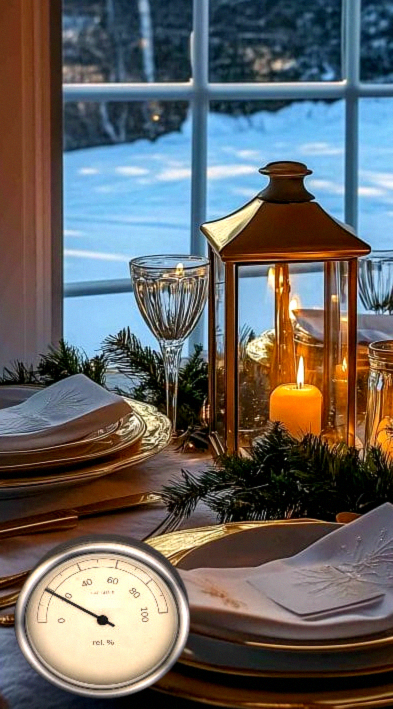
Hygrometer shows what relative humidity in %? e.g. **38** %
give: **20** %
